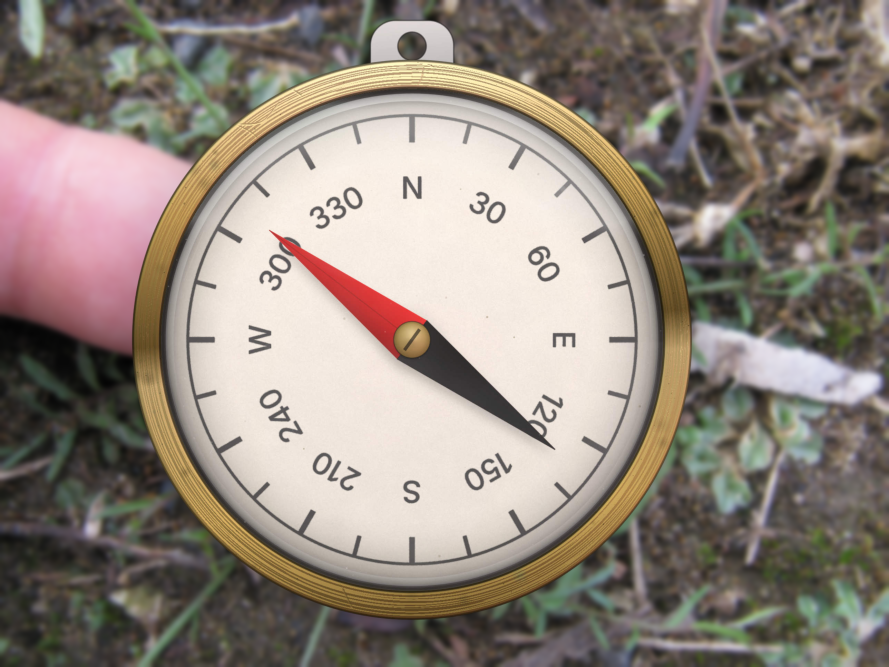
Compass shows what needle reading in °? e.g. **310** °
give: **307.5** °
